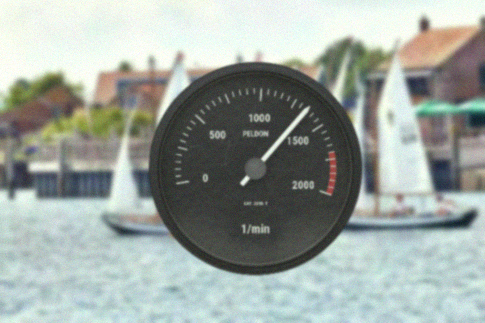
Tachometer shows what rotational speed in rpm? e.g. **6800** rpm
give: **1350** rpm
